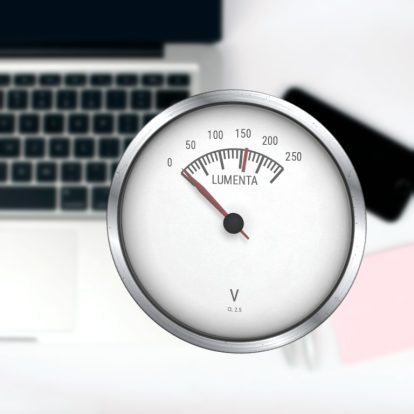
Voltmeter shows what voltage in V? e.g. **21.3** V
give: **10** V
